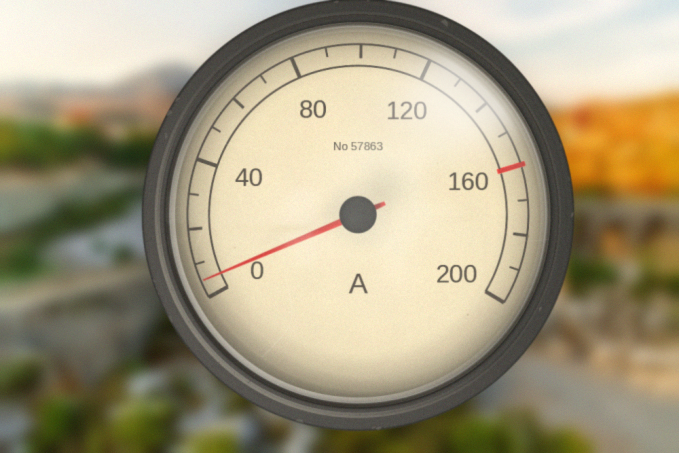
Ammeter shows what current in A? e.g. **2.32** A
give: **5** A
